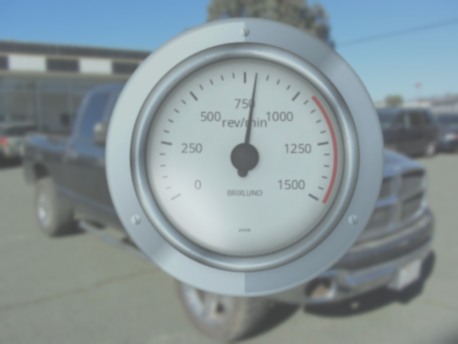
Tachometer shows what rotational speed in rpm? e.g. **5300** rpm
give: **800** rpm
